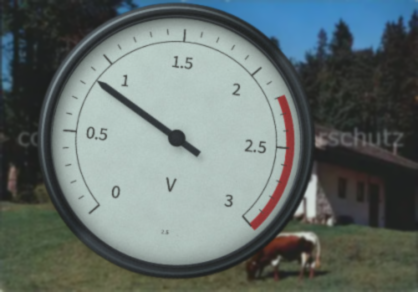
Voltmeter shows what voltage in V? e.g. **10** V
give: **0.85** V
